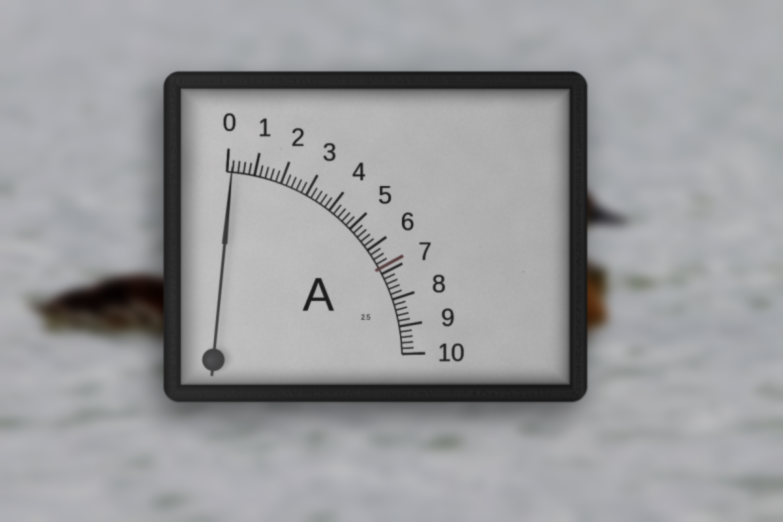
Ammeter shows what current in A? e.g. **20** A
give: **0.2** A
